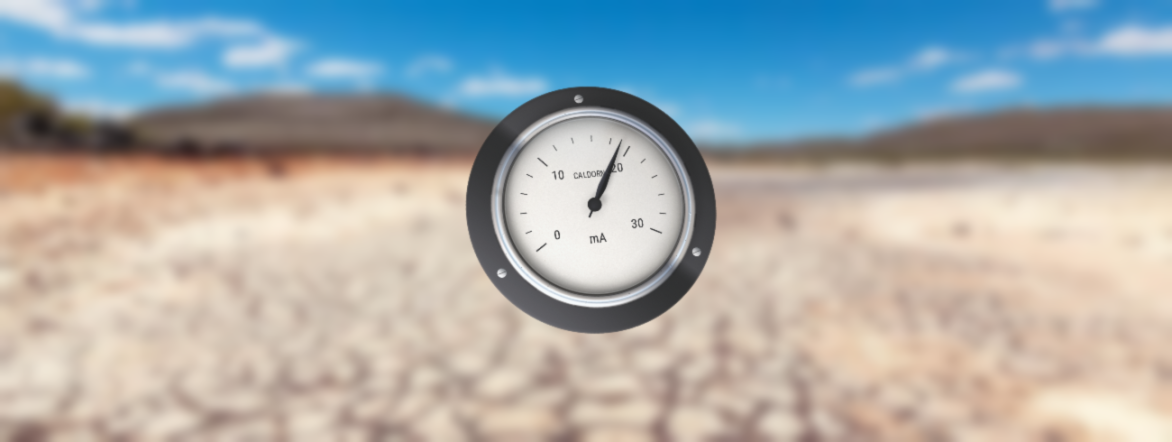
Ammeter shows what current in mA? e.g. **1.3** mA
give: **19** mA
